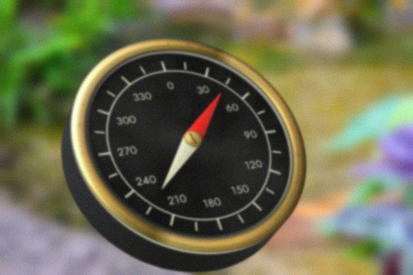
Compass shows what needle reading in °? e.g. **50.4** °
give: **45** °
